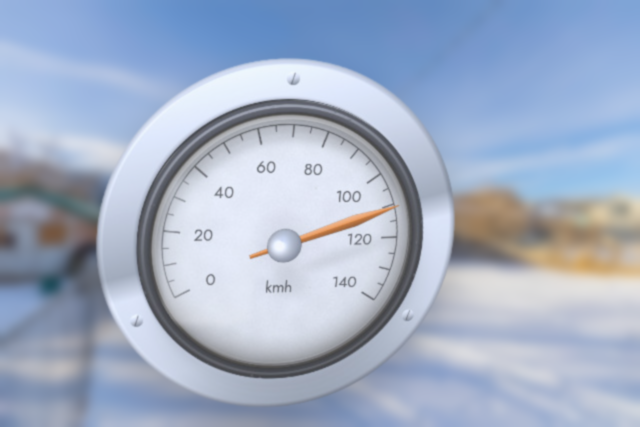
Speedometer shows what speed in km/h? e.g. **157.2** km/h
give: **110** km/h
